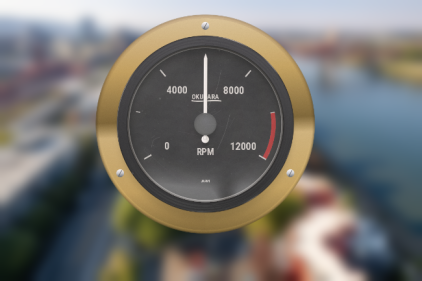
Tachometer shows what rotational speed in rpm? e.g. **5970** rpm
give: **6000** rpm
